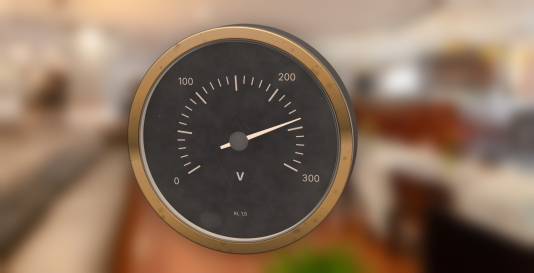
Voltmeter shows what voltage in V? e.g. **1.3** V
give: **240** V
